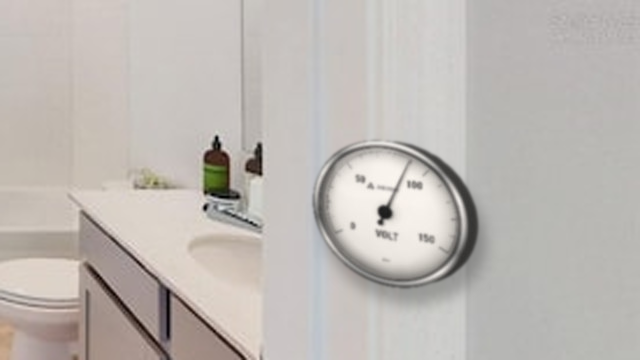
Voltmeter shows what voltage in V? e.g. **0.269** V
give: **90** V
